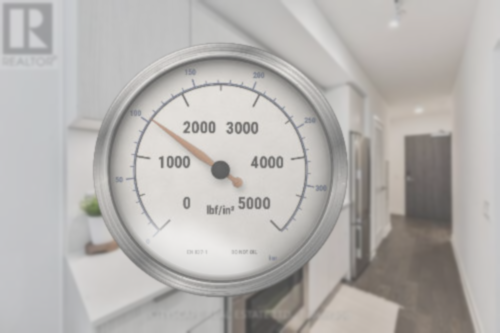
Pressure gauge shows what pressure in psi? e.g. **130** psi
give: **1500** psi
